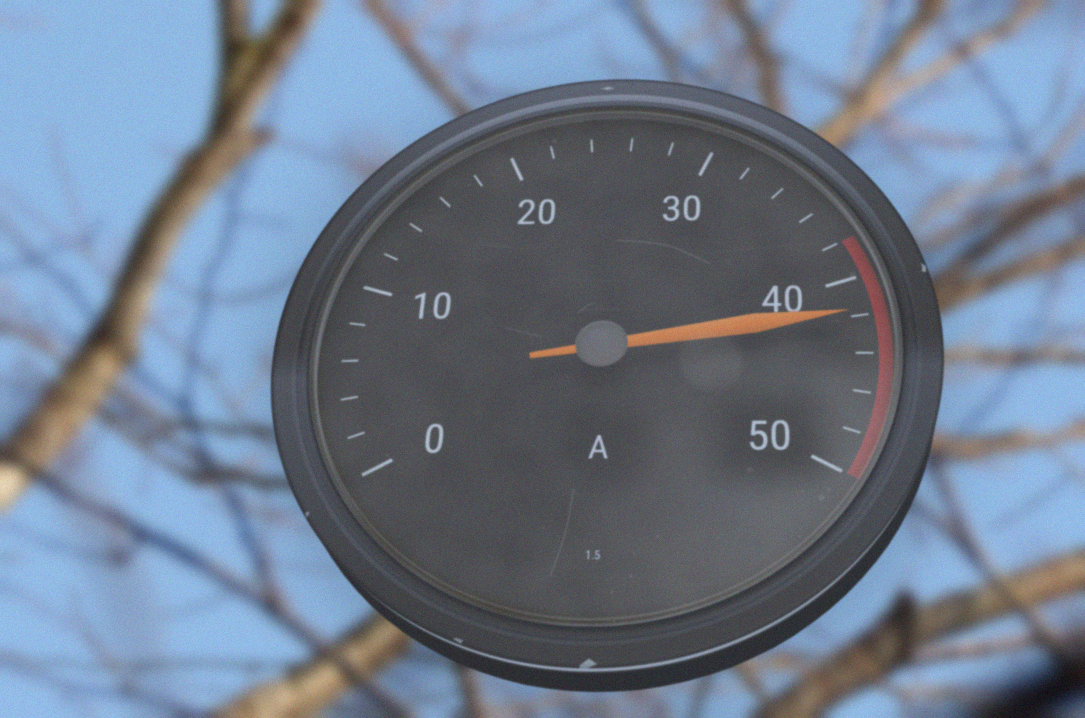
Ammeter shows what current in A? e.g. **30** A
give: **42** A
